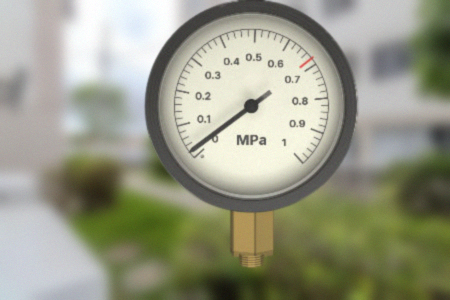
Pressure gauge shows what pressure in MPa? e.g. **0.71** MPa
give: **0.02** MPa
